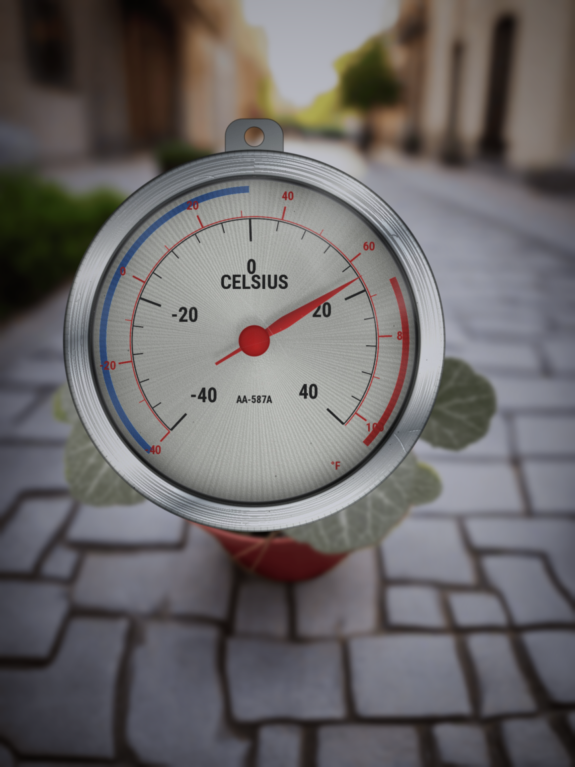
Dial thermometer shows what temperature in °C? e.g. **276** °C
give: **18** °C
